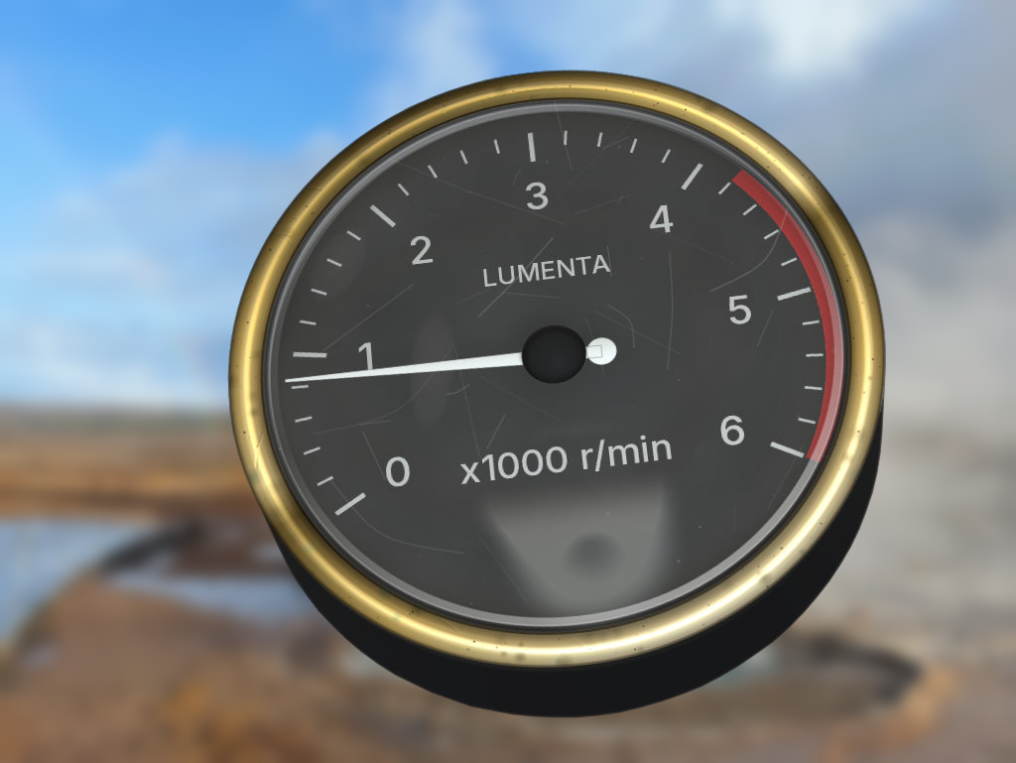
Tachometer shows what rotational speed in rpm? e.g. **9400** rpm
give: **800** rpm
